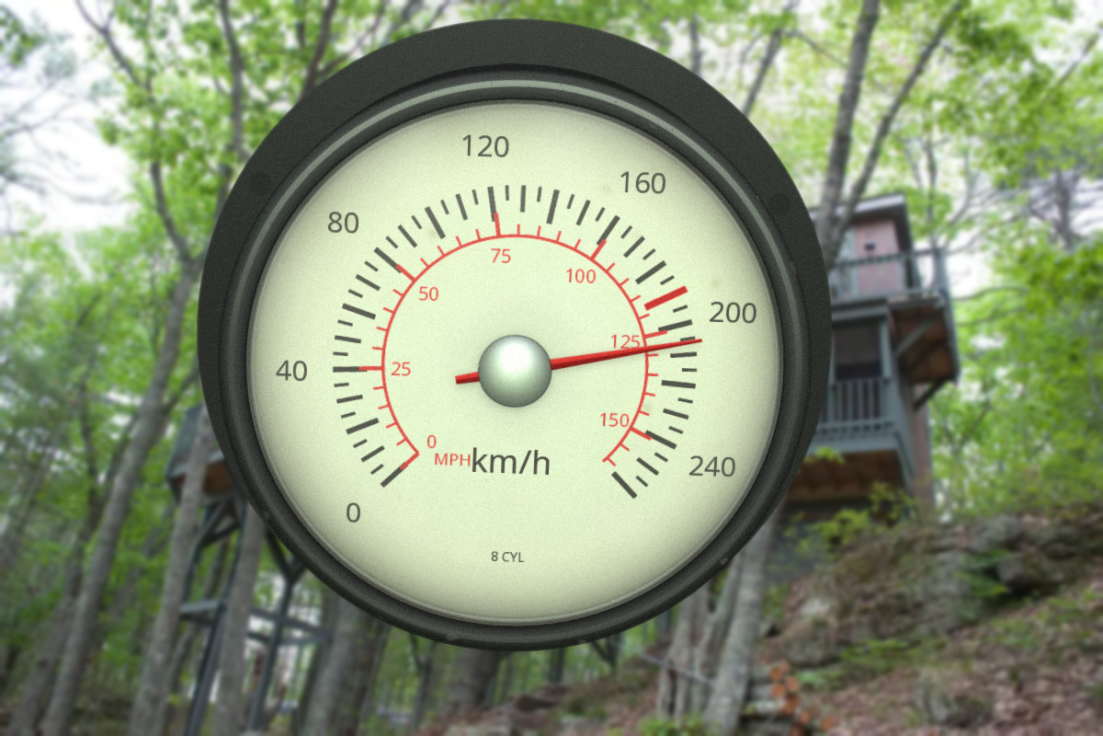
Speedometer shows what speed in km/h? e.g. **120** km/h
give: **205** km/h
